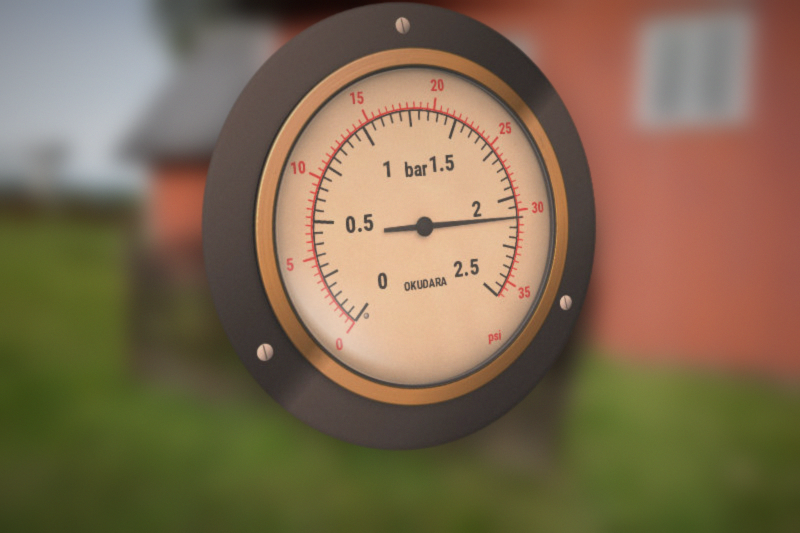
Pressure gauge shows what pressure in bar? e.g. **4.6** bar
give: **2.1** bar
